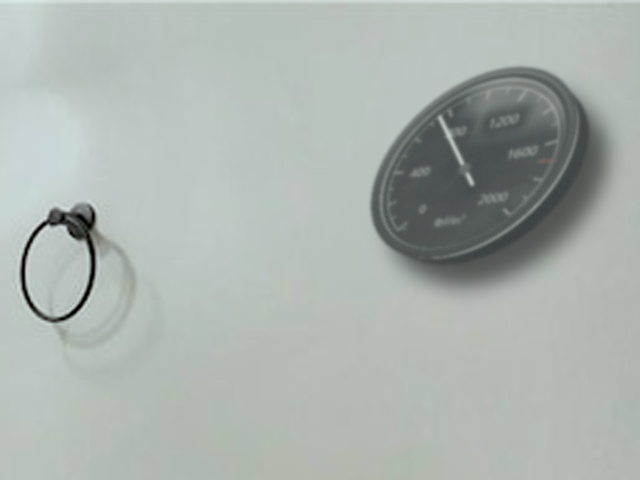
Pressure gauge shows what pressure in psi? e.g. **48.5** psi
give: **750** psi
